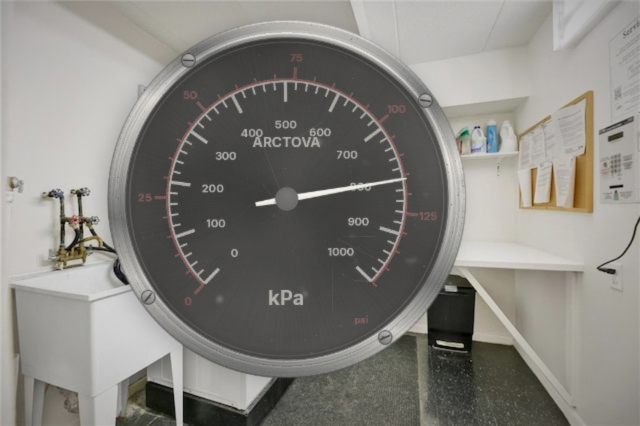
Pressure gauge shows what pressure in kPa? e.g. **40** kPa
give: **800** kPa
